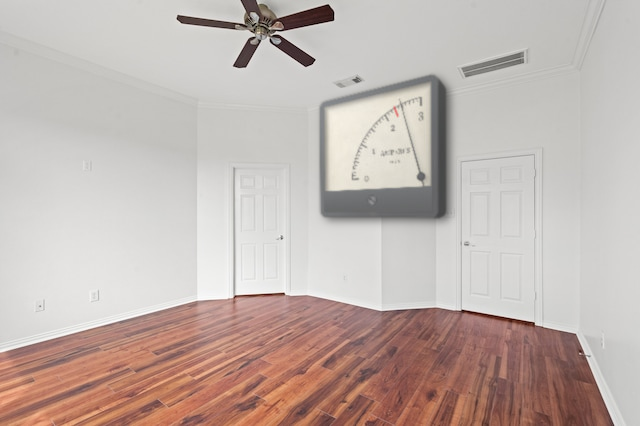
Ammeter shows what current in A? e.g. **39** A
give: **2.5** A
